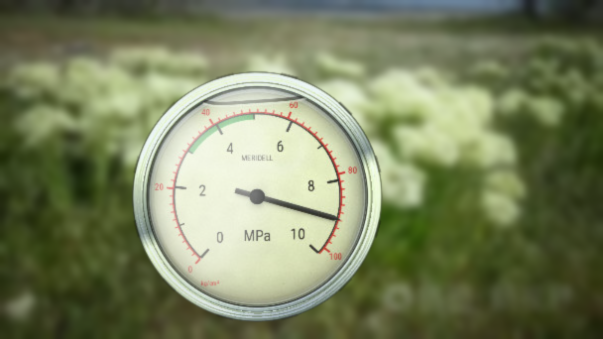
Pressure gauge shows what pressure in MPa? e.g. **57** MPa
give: **9** MPa
